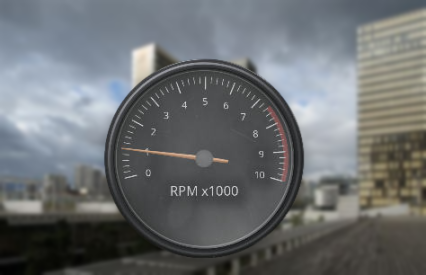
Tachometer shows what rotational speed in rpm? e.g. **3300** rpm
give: **1000** rpm
